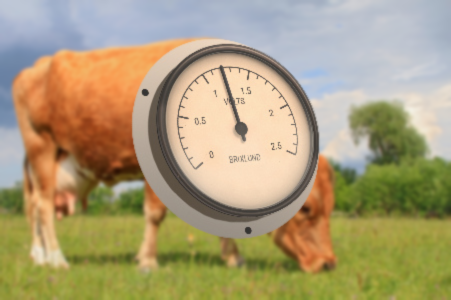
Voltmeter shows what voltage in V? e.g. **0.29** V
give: **1.2** V
